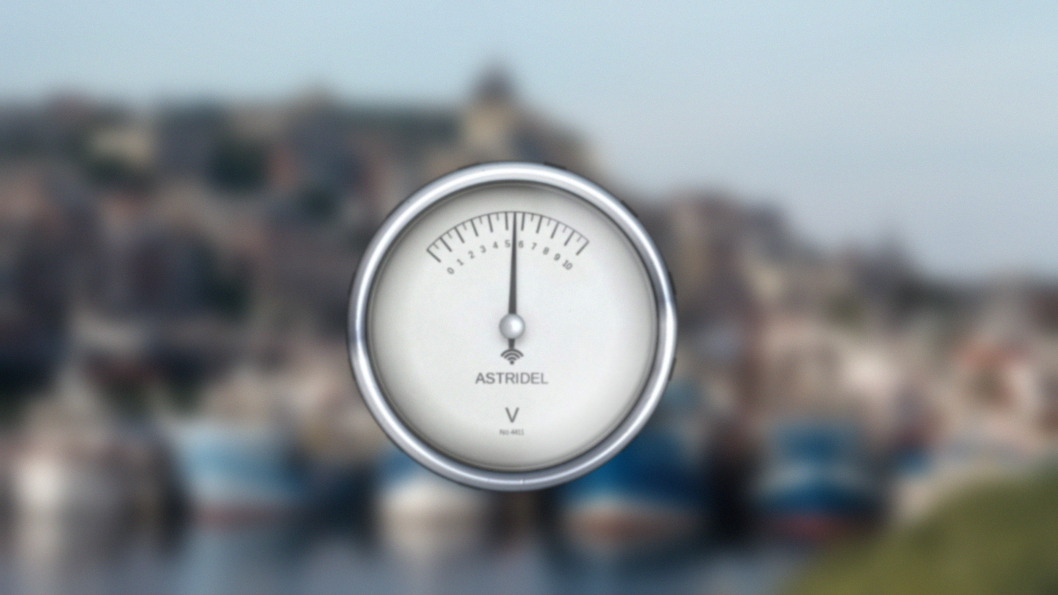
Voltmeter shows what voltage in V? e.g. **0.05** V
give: **5.5** V
